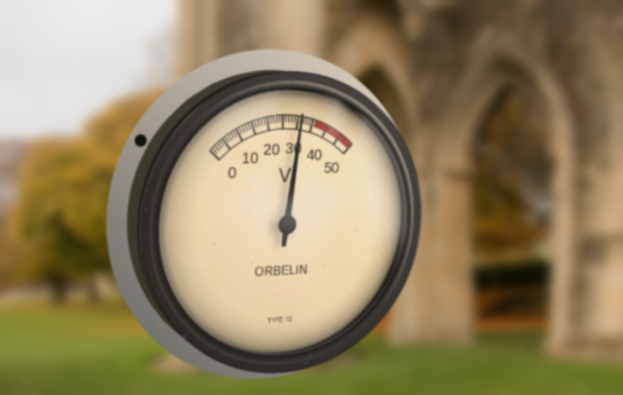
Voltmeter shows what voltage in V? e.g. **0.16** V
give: **30** V
